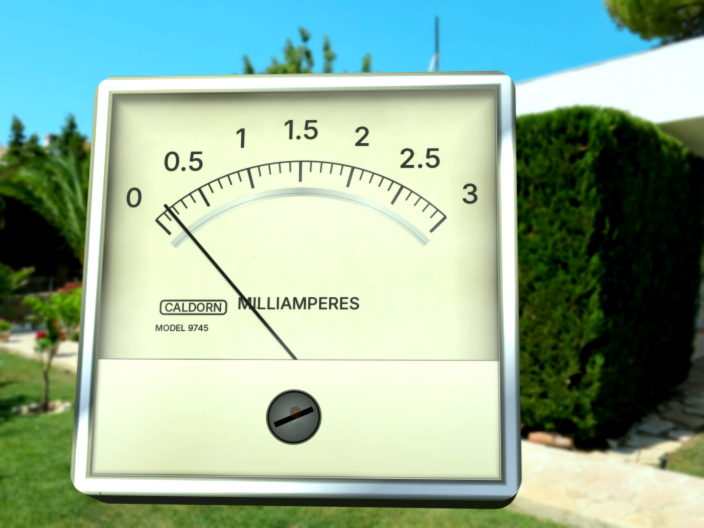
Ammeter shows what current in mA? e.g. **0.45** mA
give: **0.15** mA
